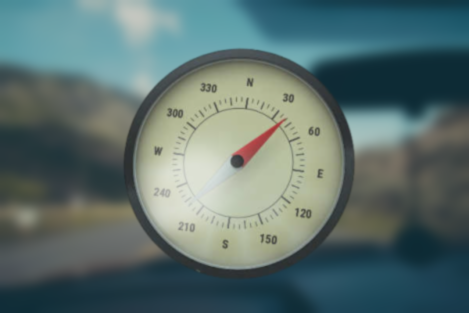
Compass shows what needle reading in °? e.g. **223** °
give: **40** °
